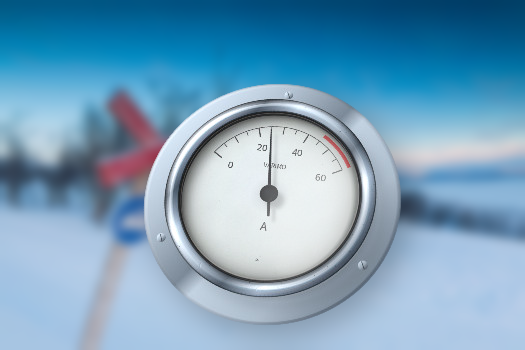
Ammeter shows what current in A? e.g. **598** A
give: **25** A
